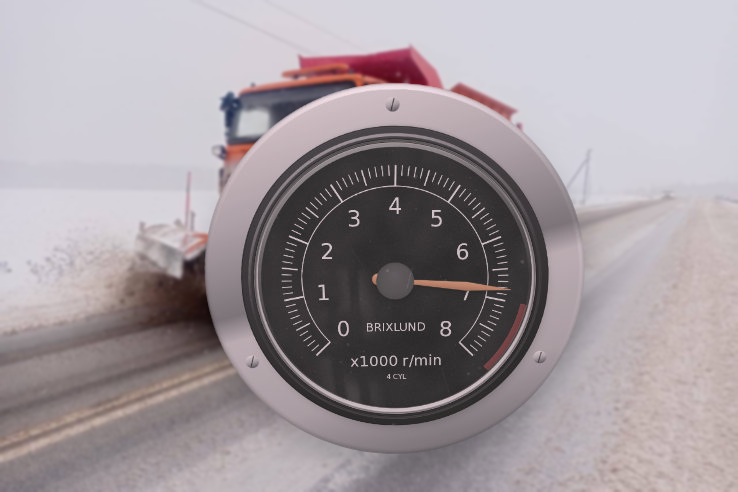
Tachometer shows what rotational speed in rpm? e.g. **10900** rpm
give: **6800** rpm
